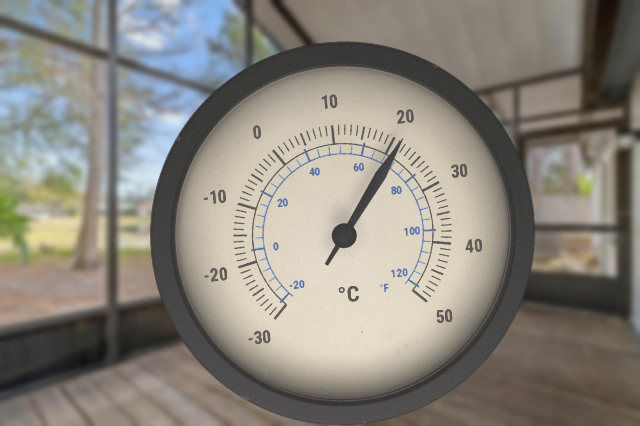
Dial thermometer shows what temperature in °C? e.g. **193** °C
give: **21** °C
